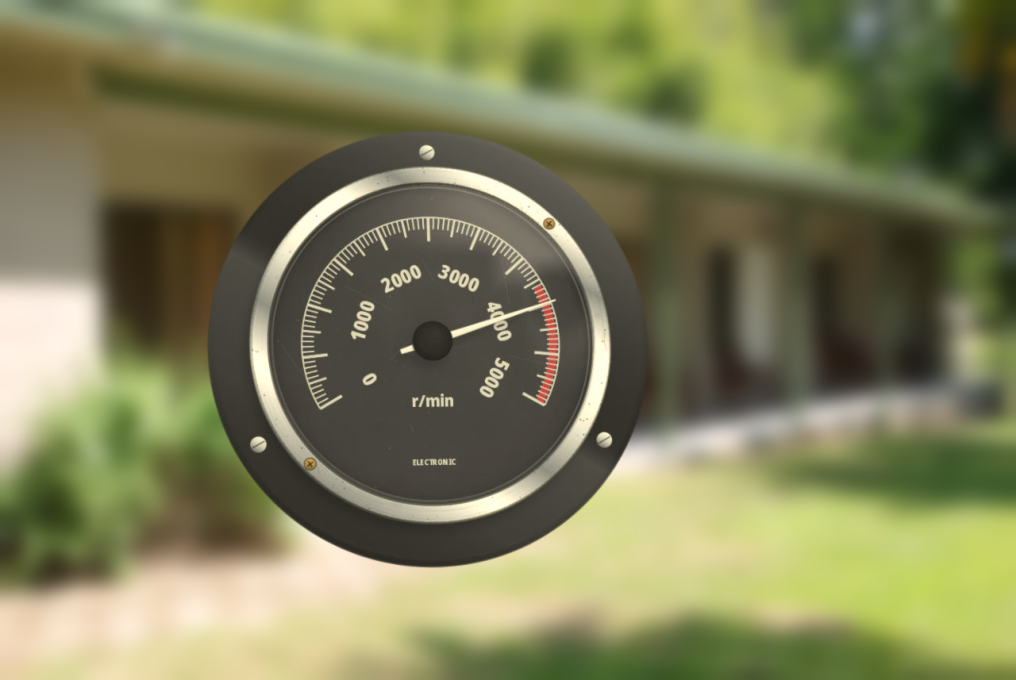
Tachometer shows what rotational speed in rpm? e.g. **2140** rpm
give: **4000** rpm
